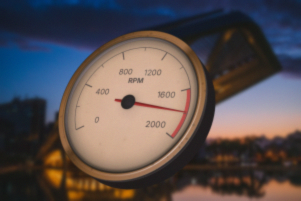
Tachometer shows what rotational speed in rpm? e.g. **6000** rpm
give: **1800** rpm
